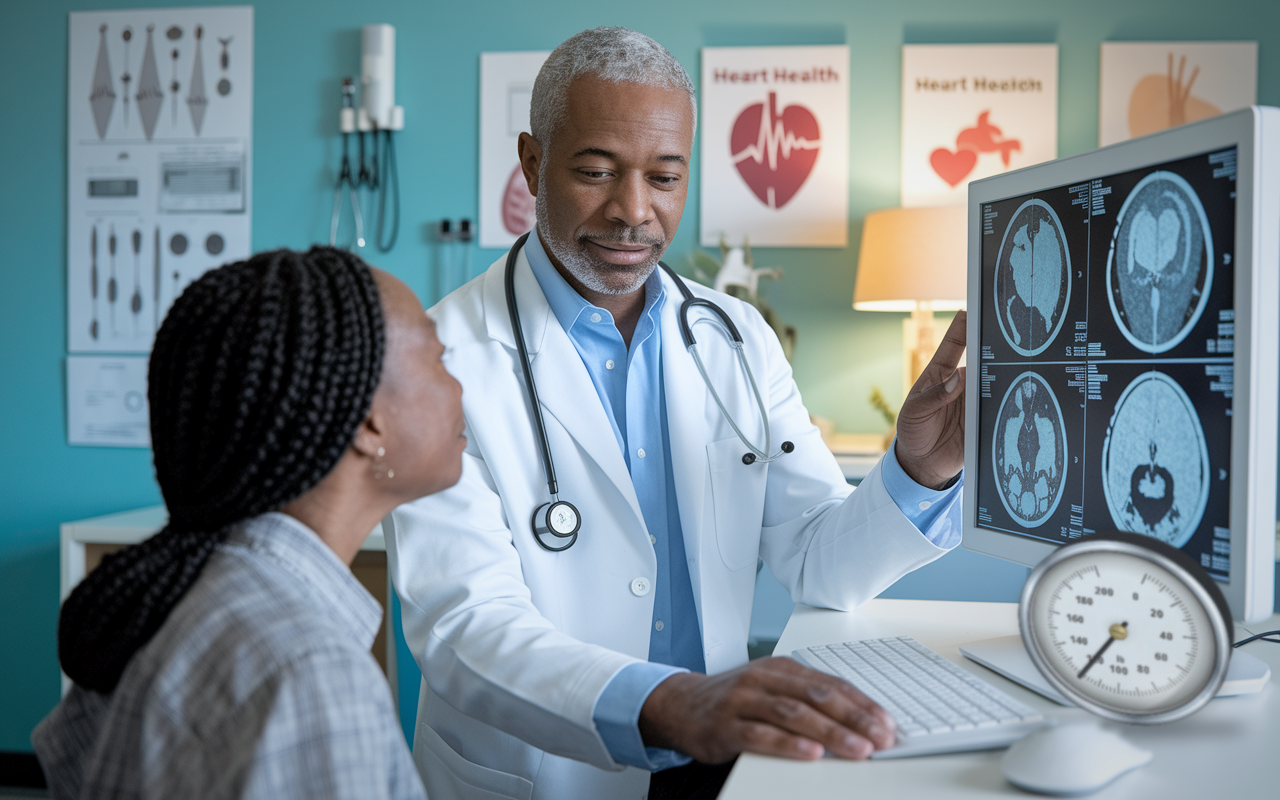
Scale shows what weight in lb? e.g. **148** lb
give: **120** lb
